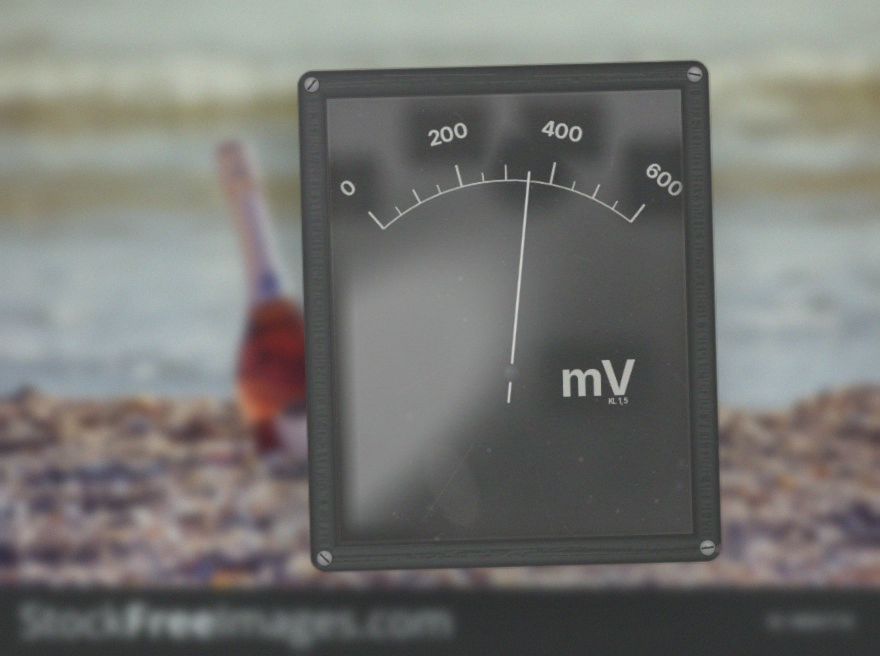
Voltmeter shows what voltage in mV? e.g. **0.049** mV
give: **350** mV
